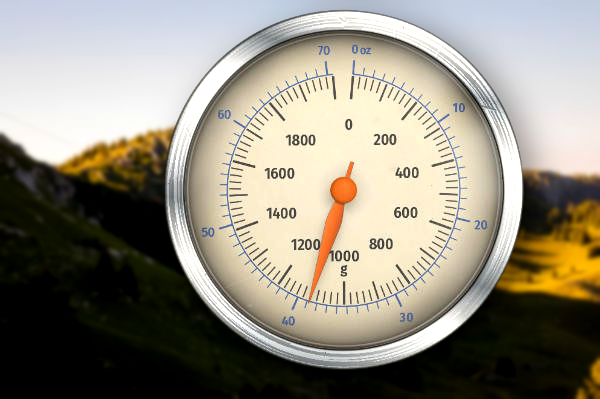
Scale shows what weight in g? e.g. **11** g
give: **1100** g
